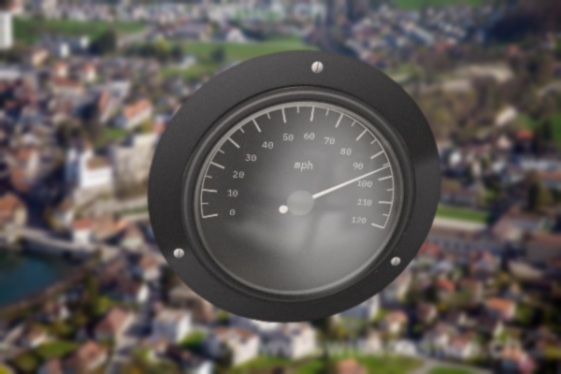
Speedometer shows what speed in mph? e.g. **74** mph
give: **95** mph
